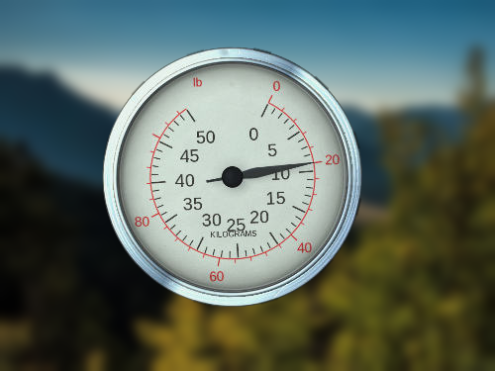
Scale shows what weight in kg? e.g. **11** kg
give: **9** kg
